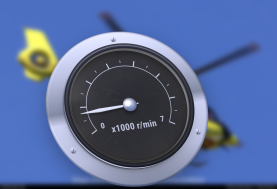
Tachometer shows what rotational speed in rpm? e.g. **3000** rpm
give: **750** rpm
